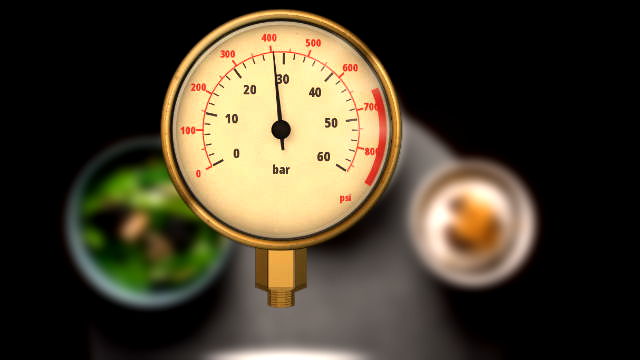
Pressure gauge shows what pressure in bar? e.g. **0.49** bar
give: **28** bar
